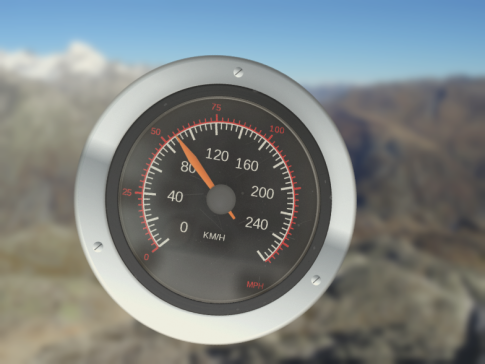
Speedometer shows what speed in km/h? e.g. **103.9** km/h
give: **88** km/h
